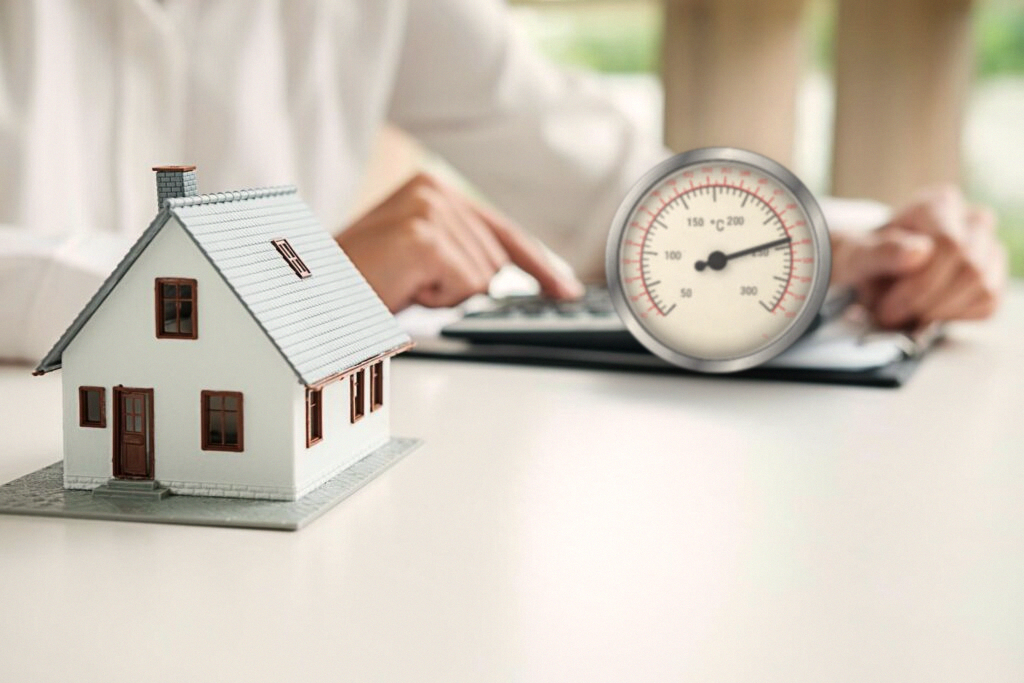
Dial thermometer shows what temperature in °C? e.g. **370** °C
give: **245** °C
